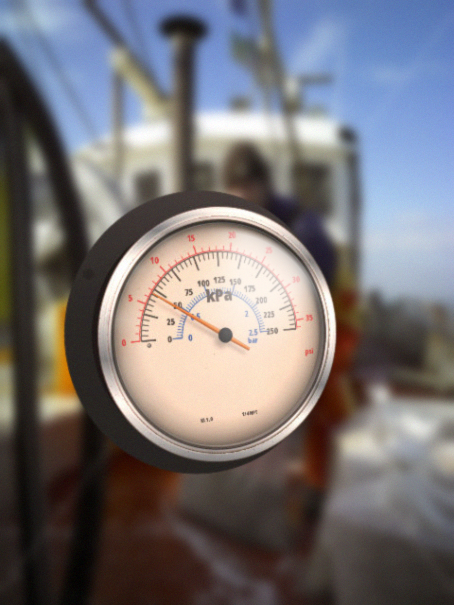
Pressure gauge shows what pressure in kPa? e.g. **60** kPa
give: **45** kPa
